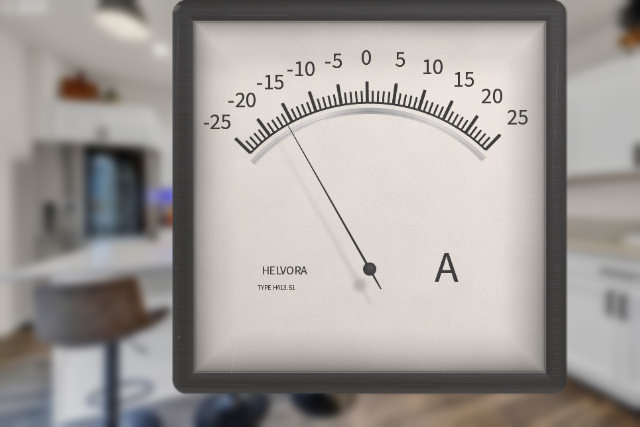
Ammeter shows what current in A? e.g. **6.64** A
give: **-16** A
